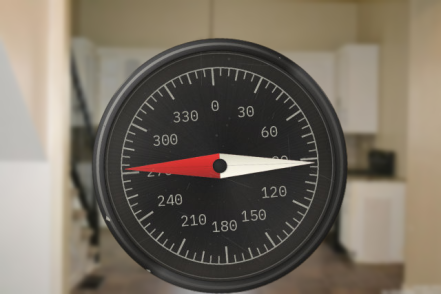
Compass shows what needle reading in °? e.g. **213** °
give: **272.5** °
